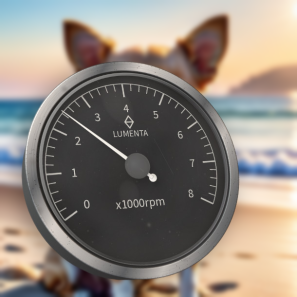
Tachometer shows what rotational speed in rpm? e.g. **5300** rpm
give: **2400** rpm
